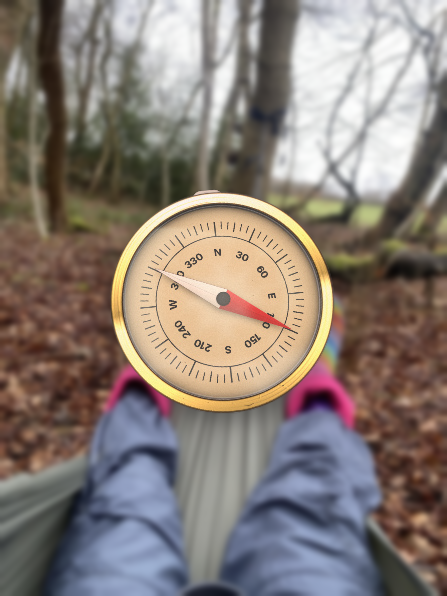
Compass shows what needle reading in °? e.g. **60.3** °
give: **120** °
